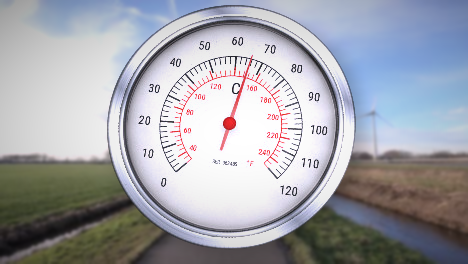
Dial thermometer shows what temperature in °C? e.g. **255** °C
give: **66** °C
